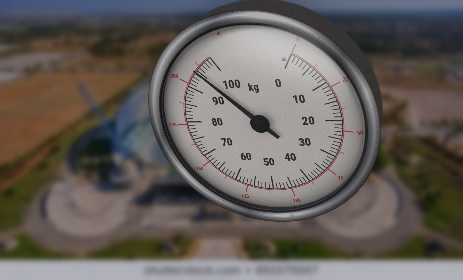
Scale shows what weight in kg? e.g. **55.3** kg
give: **95** kg
